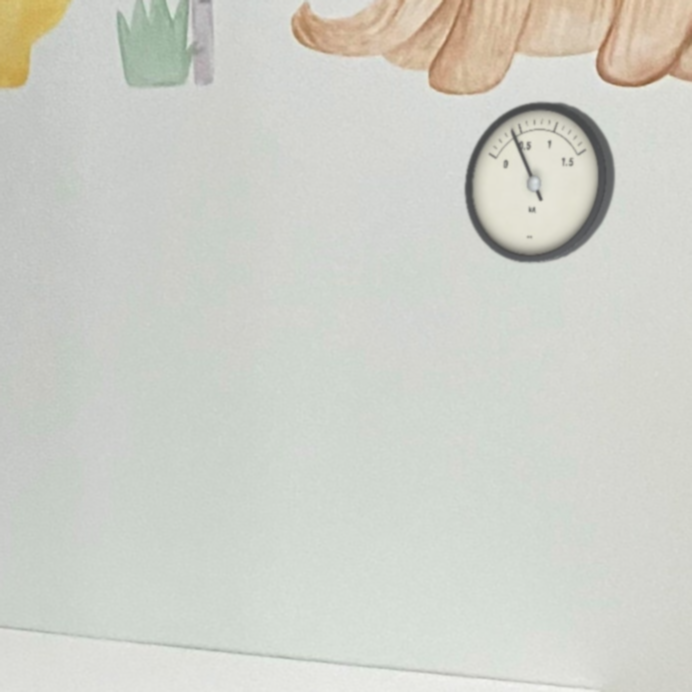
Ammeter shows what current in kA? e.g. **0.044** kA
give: **0.4** kA
